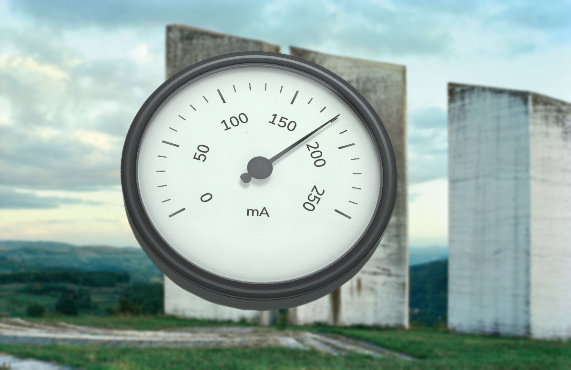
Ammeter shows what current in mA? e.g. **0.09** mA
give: **180** mA
